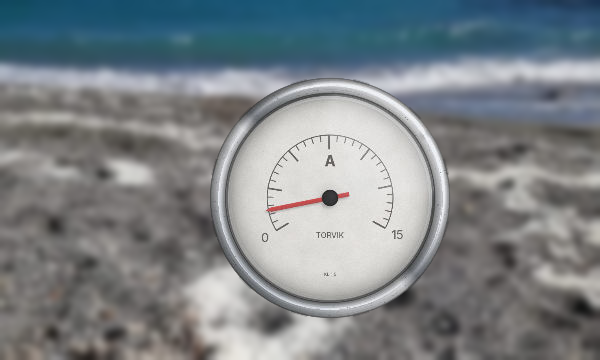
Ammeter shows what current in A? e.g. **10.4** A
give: **1.25** A
